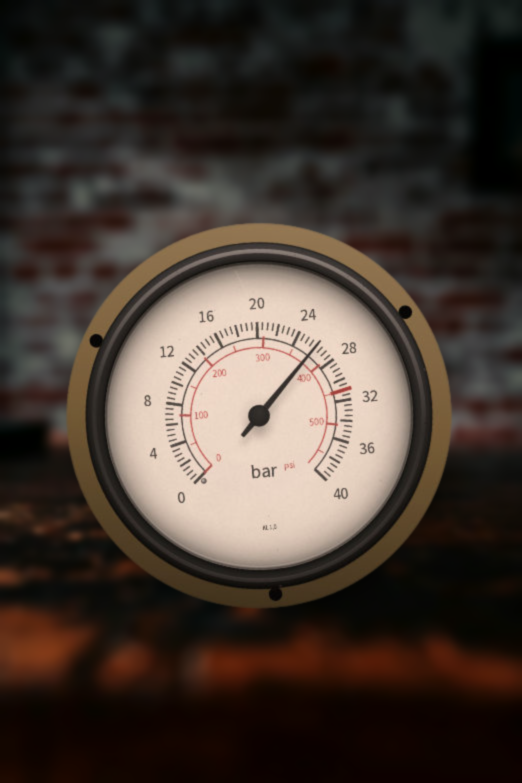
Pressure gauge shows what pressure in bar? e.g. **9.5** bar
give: **26** bar
